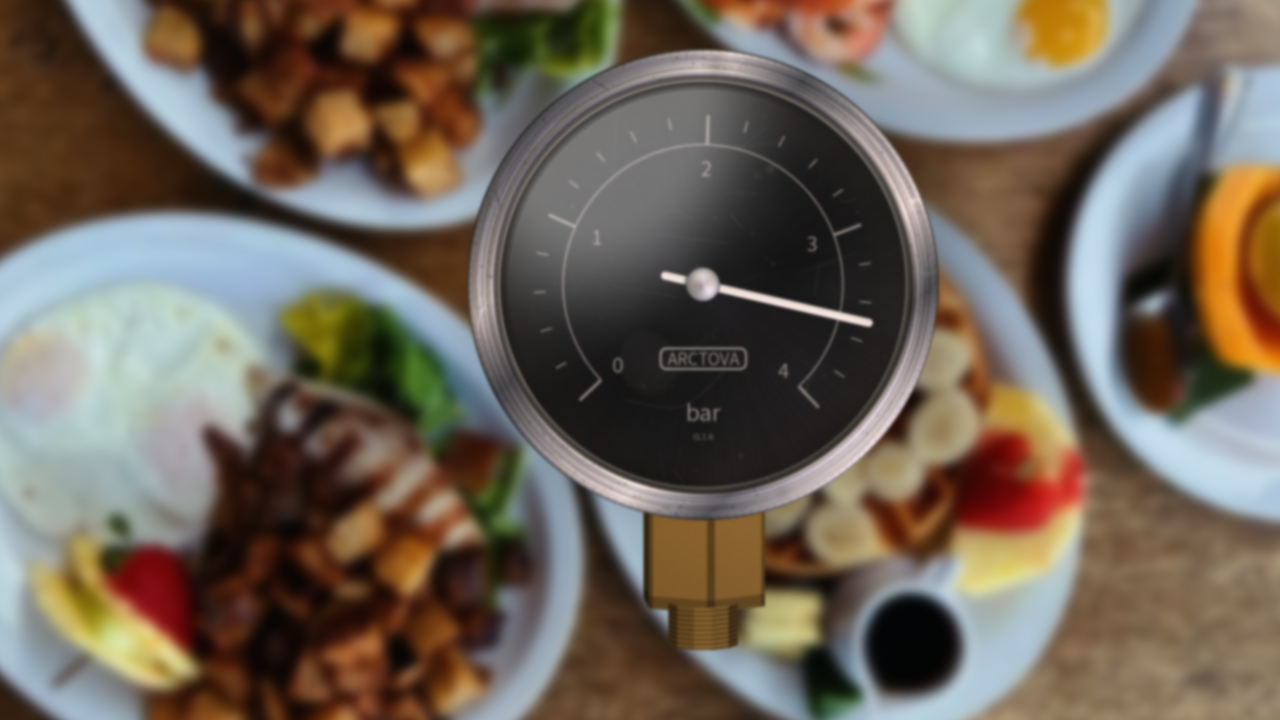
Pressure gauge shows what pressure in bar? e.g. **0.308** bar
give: **3.5** bar
